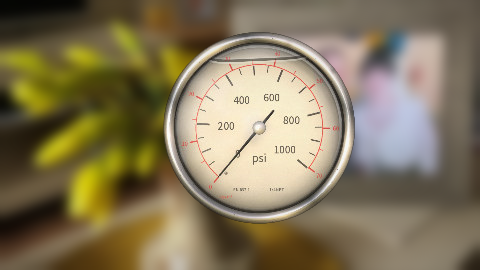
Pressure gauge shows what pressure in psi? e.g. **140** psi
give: **0** psi
